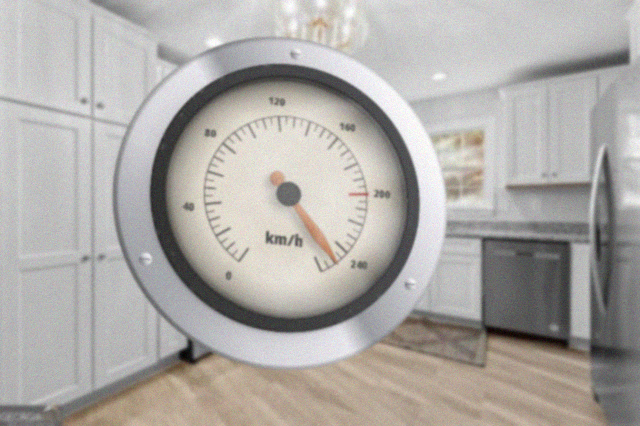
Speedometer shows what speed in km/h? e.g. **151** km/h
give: **250** km/h
